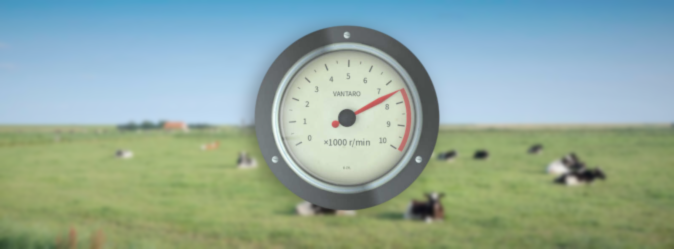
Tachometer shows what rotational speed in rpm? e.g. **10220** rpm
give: **7500** rpm
